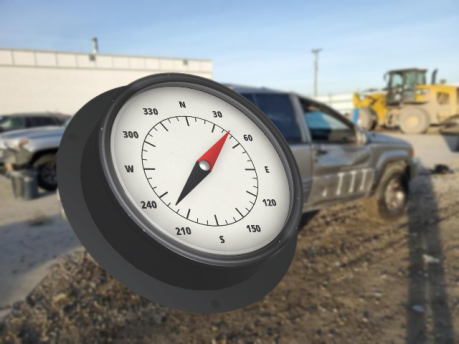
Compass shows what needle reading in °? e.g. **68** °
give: **45** °
